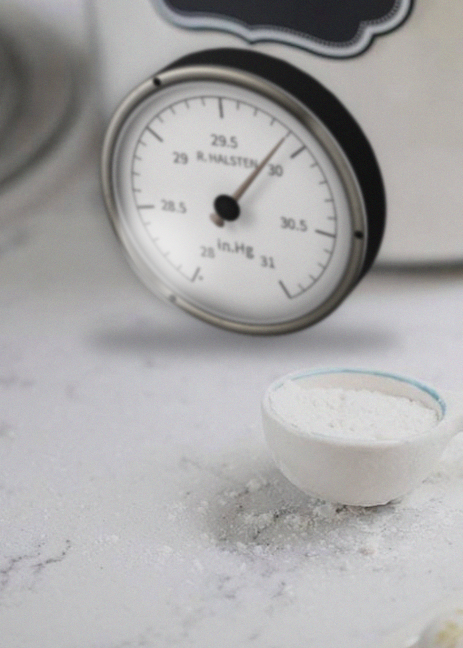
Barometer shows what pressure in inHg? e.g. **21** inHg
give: **29.9** inHg
